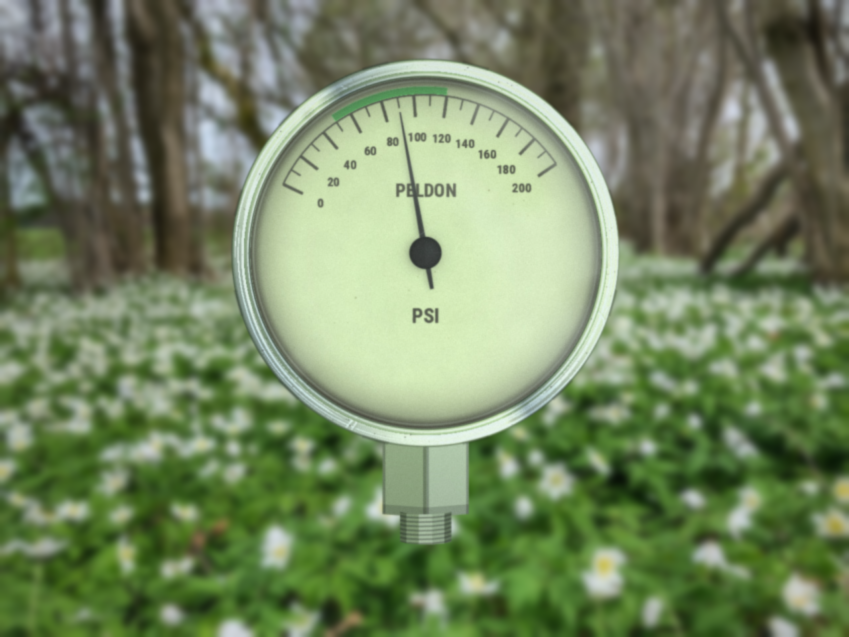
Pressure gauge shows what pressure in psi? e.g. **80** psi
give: **90** psi
